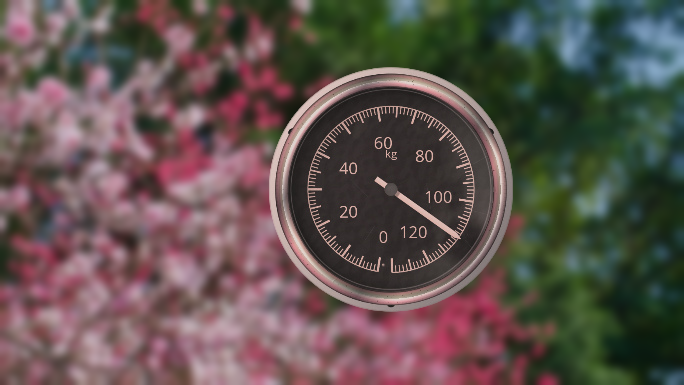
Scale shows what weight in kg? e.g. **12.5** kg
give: **110** kg
